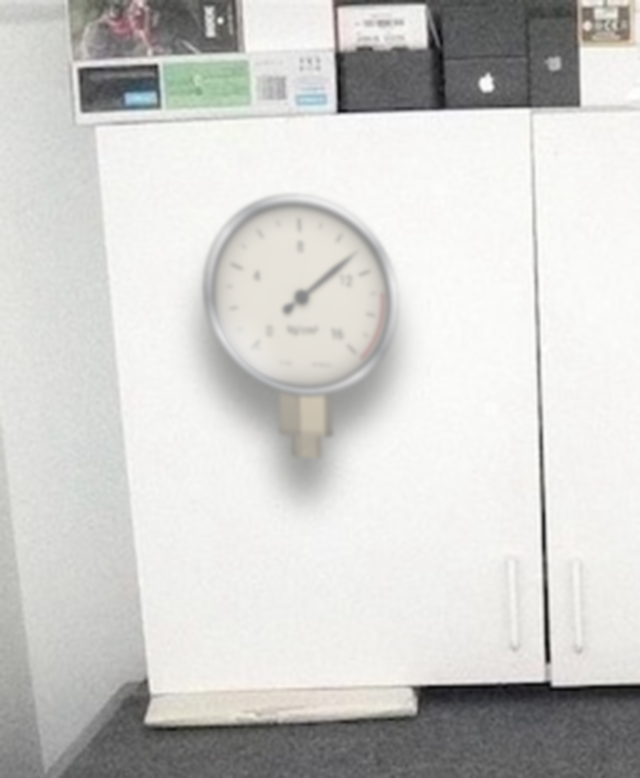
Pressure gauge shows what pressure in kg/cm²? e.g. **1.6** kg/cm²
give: **11** kg/cm²
